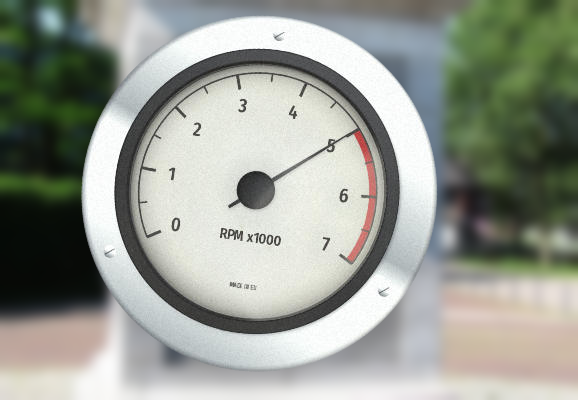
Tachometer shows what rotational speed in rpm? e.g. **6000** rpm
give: **5000** rpm
